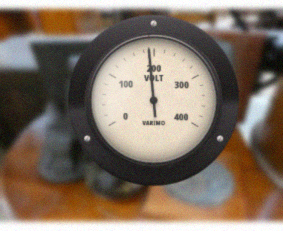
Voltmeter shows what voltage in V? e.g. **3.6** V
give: **190** V
